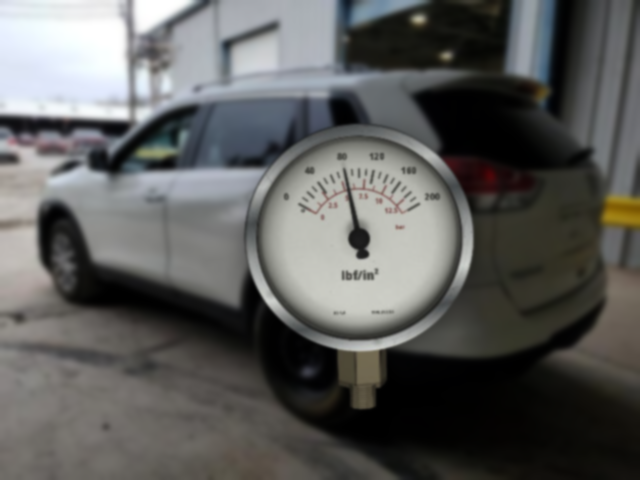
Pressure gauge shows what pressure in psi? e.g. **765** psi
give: **80** psi
